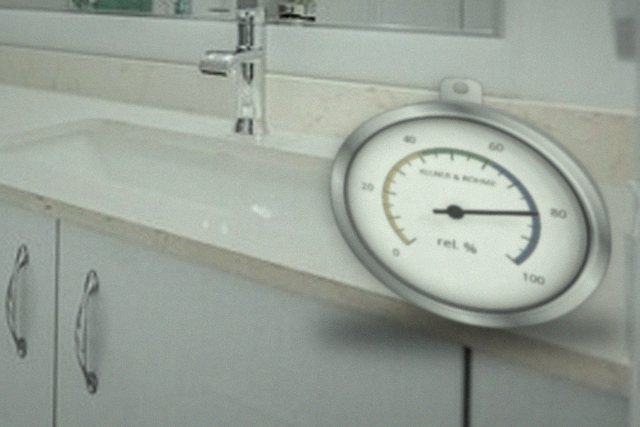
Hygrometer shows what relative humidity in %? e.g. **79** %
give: **80** %
